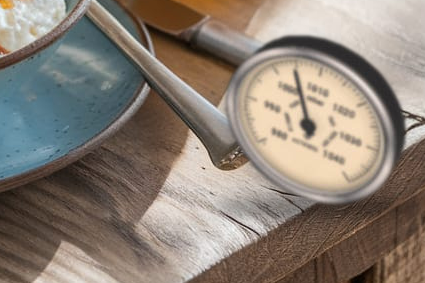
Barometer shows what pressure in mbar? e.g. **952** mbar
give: **1005** mbar
